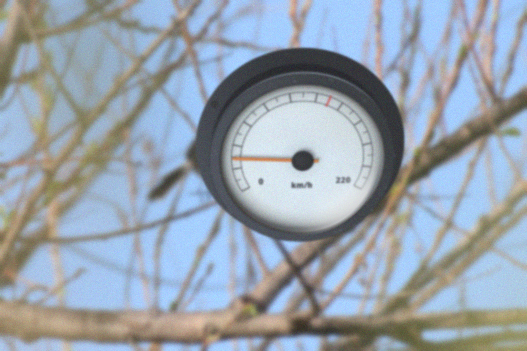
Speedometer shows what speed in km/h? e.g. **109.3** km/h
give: **30** km/h
